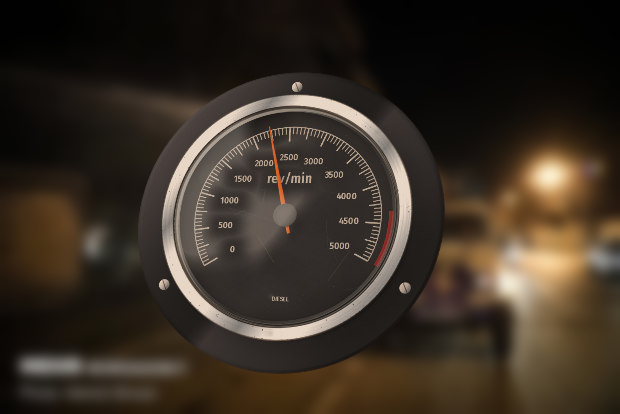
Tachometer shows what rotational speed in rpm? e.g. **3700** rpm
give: **2250** rpm
